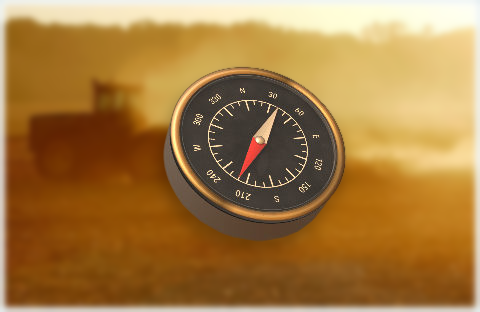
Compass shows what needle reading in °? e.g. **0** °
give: **220** °
